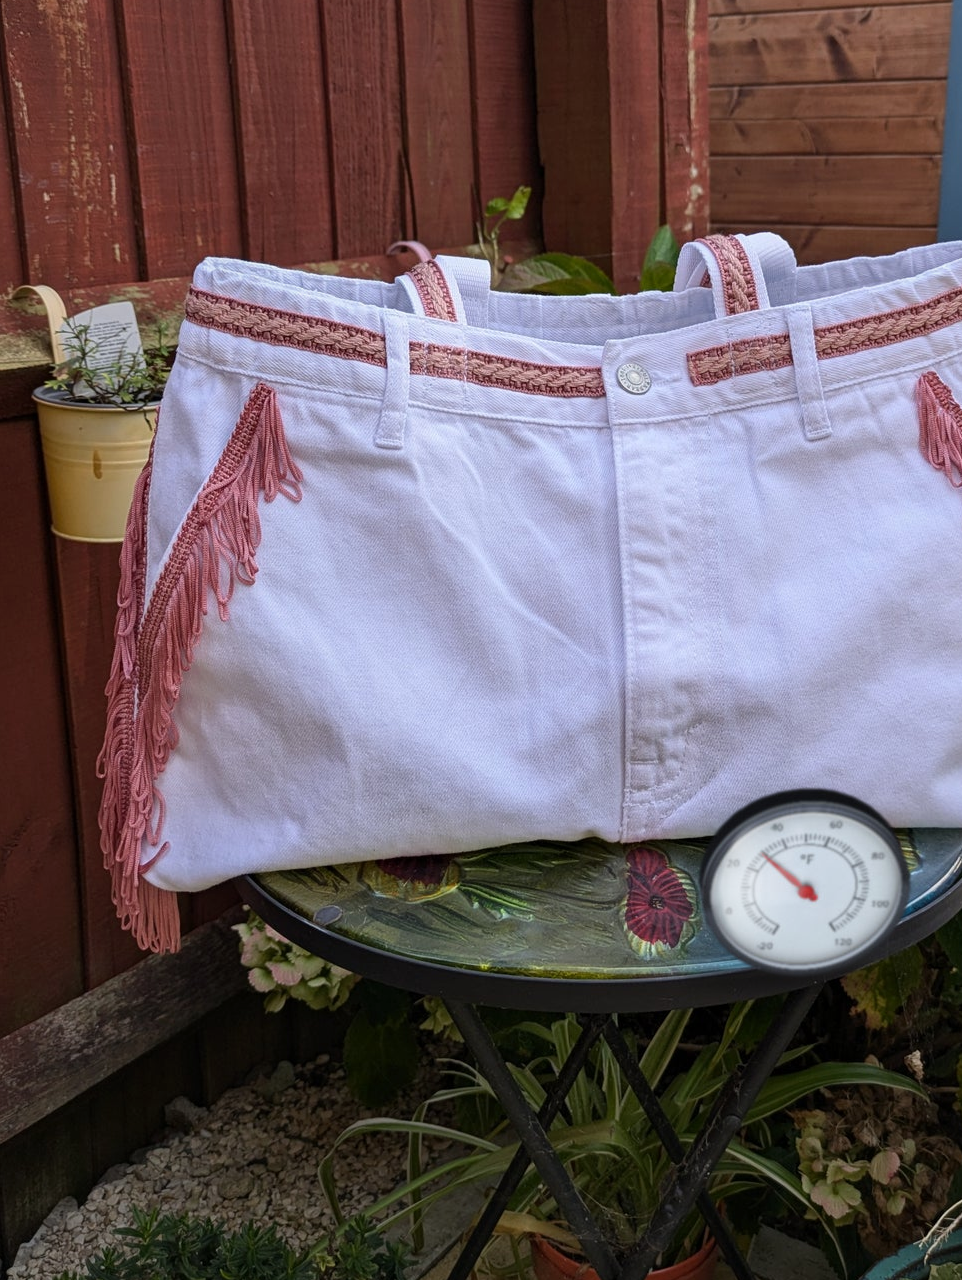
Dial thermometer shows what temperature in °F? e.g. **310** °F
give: **30** °F
